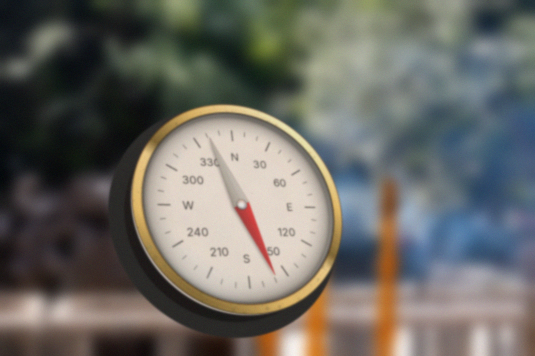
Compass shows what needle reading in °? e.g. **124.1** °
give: **160** °
